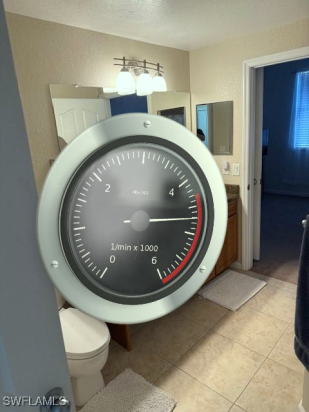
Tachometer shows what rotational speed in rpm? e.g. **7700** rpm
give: **4700** rpm
